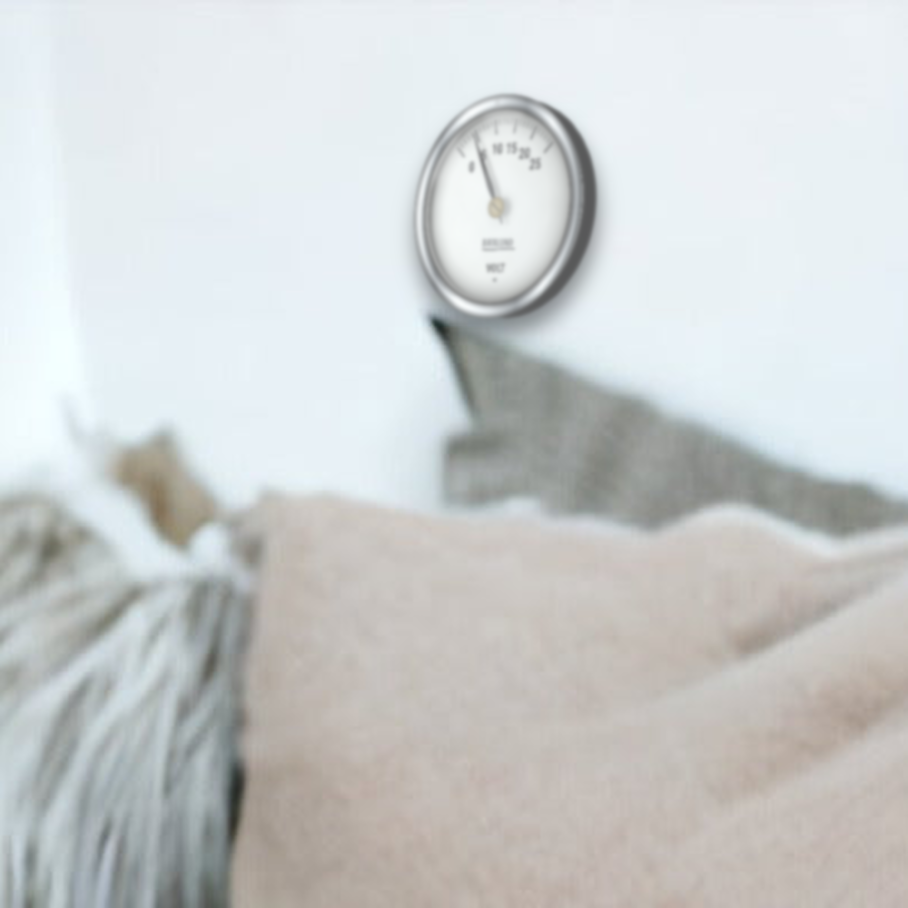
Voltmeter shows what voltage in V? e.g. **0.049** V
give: **5** V
